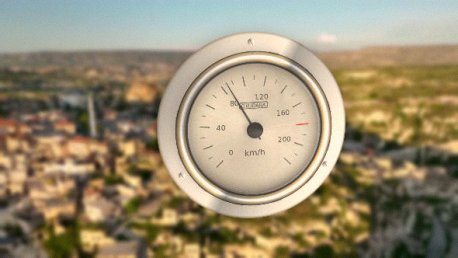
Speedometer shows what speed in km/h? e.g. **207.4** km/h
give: **85** km/h
